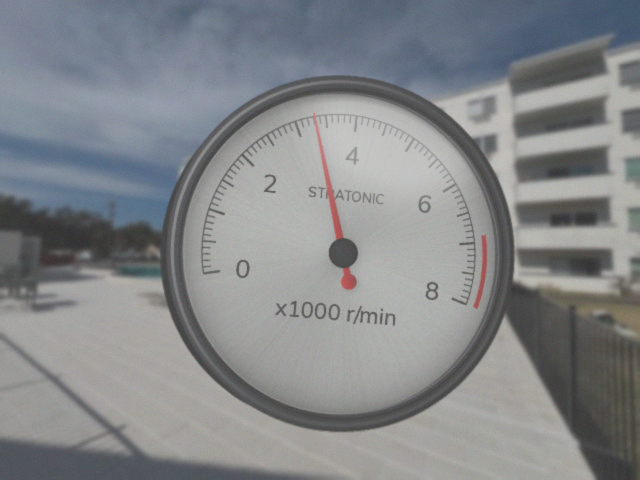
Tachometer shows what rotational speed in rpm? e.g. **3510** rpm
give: **3300** rpm
